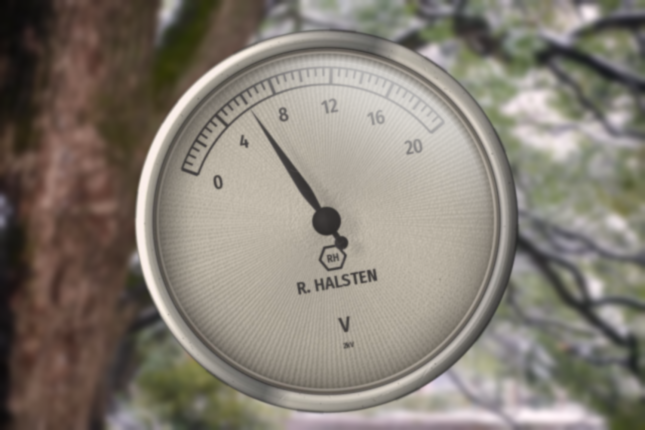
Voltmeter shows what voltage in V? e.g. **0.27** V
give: **6** V
